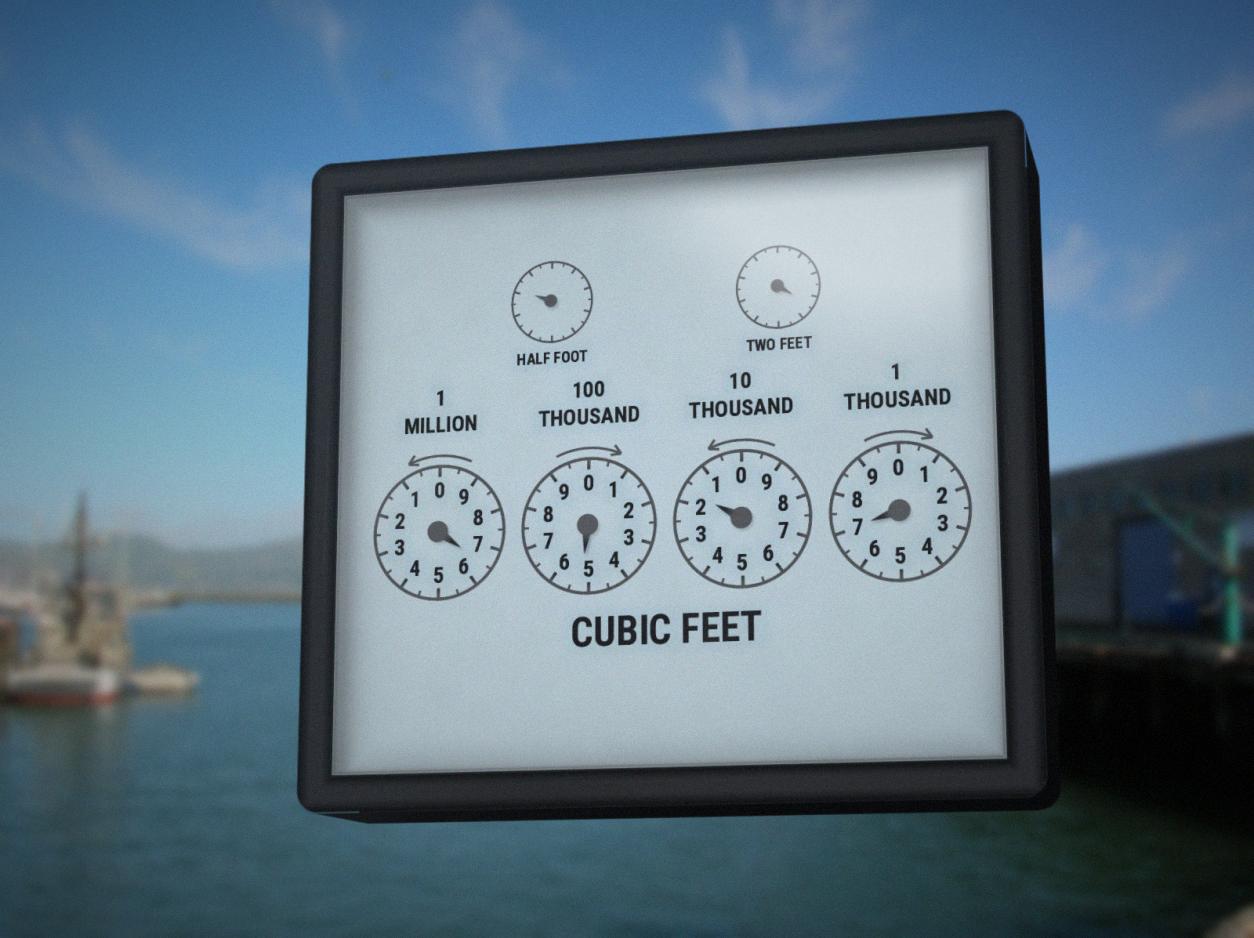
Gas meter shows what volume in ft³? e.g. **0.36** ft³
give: **651700** ft³
